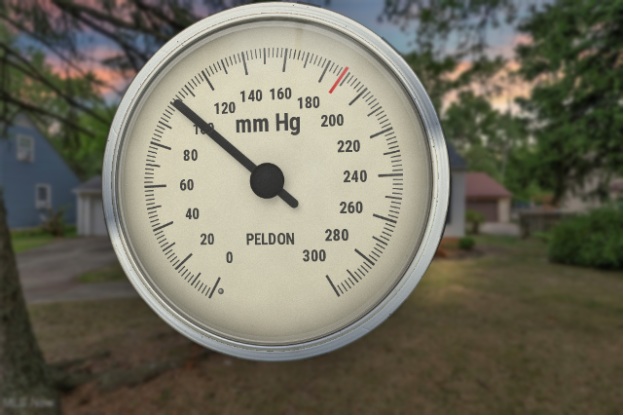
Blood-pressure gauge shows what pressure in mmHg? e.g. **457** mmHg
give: **102** mmHg
